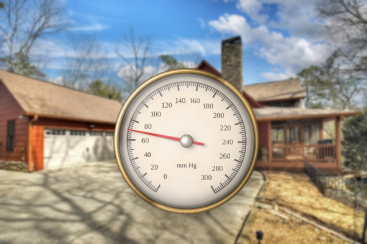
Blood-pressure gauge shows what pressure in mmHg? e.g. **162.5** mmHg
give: **70** mmHg
